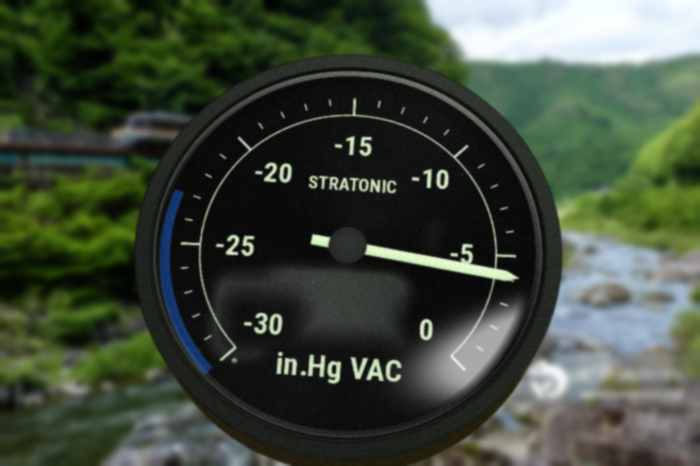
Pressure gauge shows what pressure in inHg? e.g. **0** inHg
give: **-4** inHg
